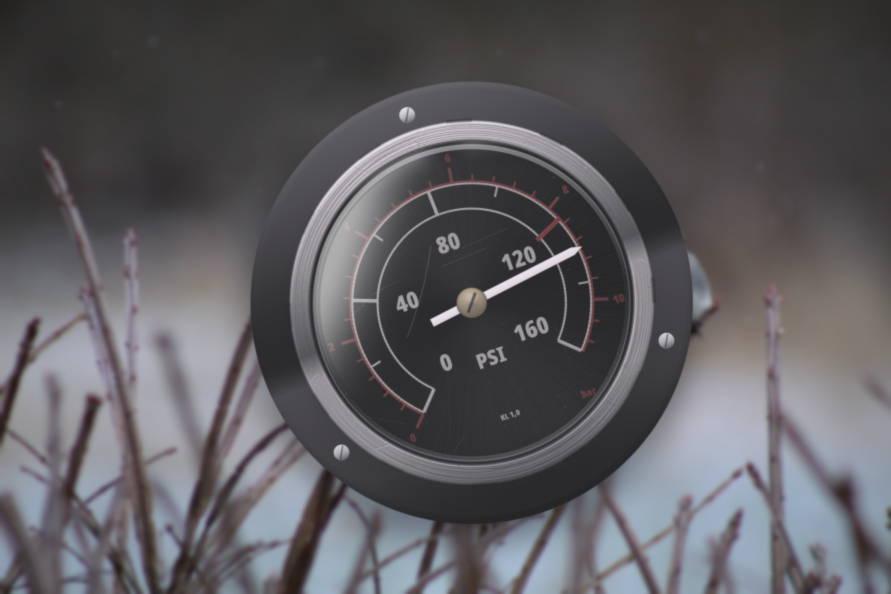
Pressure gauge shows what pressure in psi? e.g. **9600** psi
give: **130** psi
